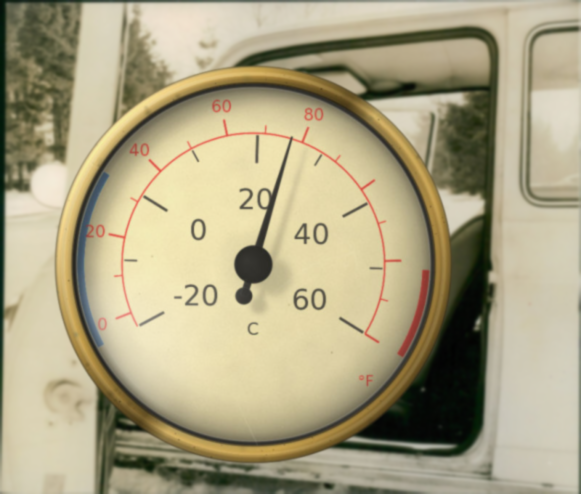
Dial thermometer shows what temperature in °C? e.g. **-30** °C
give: **25** °C
